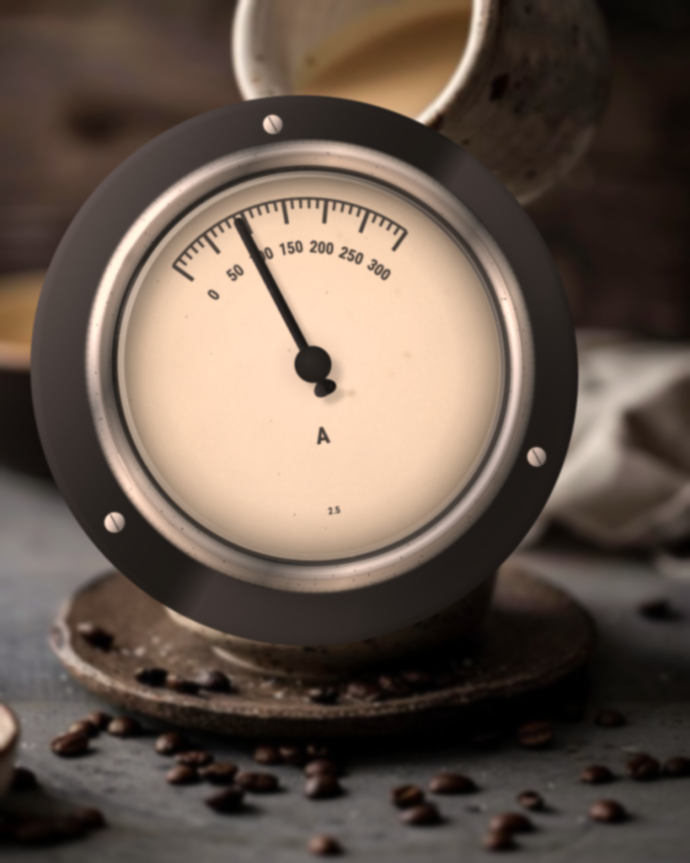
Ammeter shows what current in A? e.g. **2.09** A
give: **90** A
